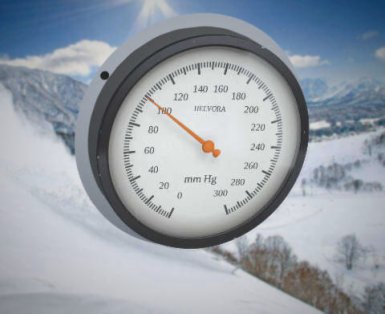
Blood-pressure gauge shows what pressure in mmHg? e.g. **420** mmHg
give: **100** mmHg
